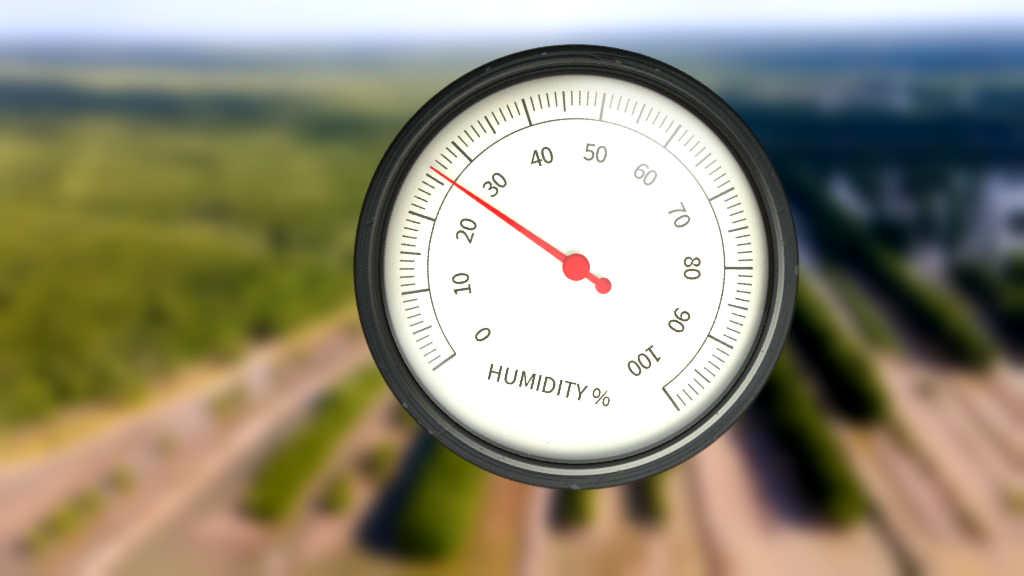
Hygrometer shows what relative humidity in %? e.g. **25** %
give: **26** %
